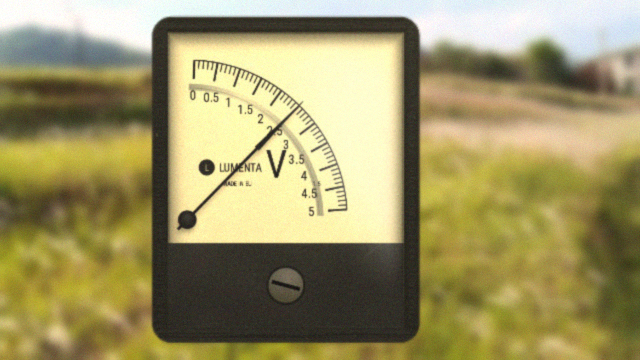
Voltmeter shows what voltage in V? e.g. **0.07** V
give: **2.5** V
